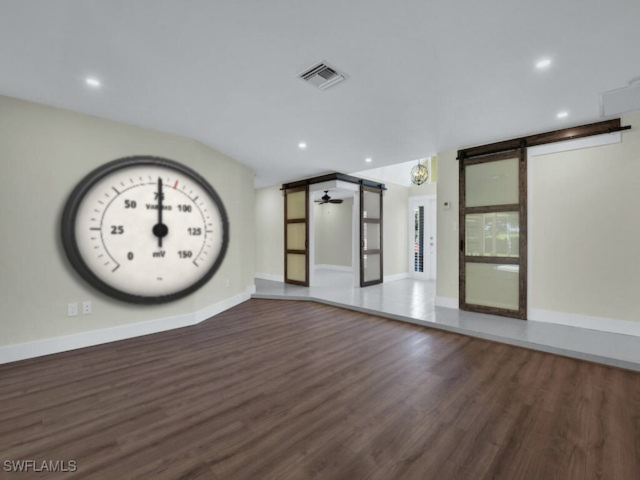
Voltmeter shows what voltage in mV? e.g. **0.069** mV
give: **75** mV
